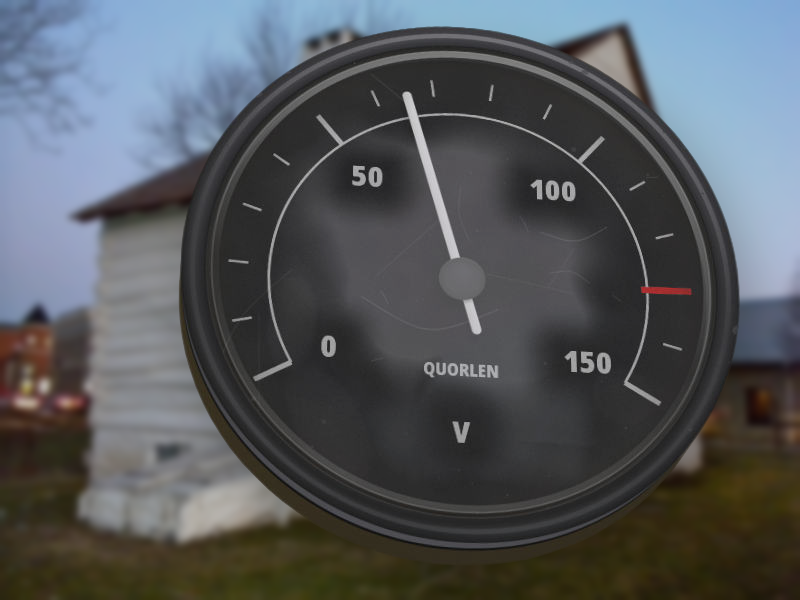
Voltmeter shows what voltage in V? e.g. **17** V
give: **65** V
